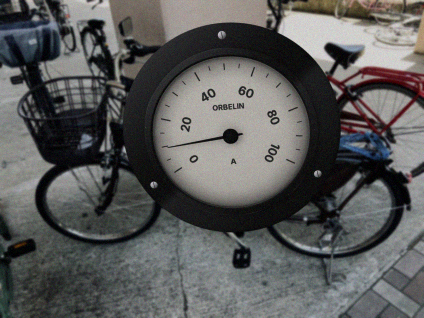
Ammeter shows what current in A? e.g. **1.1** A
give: **10** A
